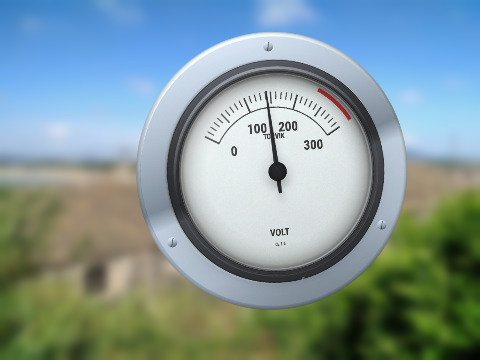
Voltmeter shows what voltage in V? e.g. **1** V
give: **140** V
